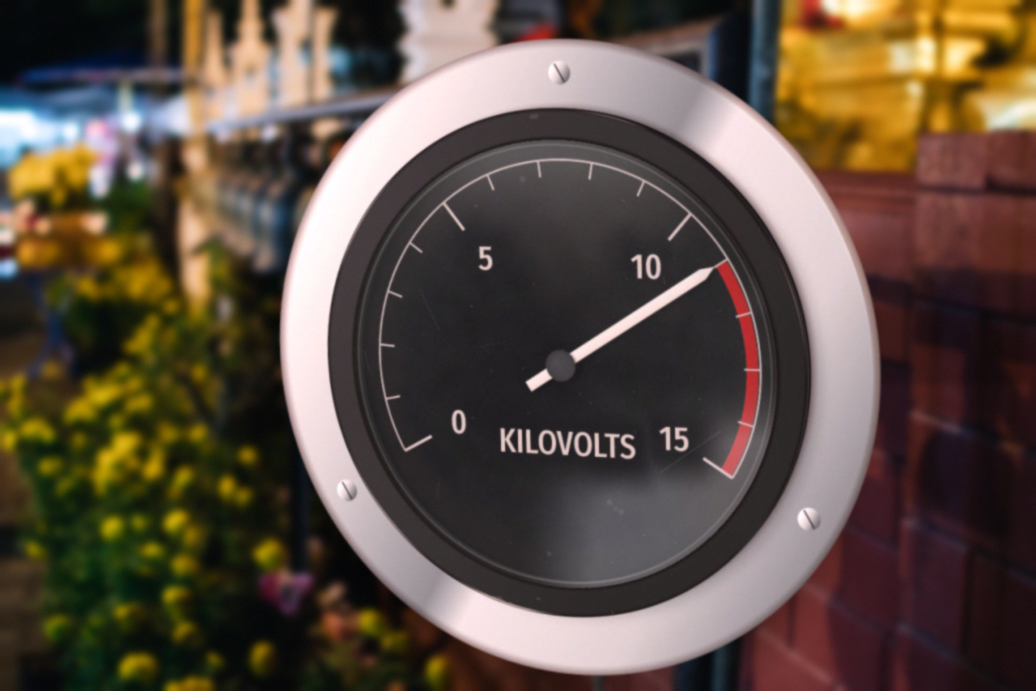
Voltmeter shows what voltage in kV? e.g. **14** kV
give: **11** kV
